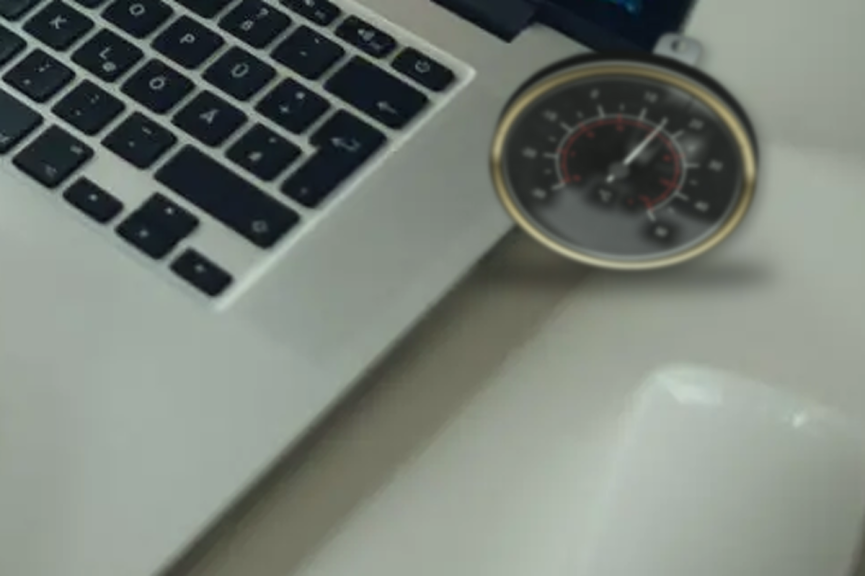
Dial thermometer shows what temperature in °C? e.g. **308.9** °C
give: **15** °C
